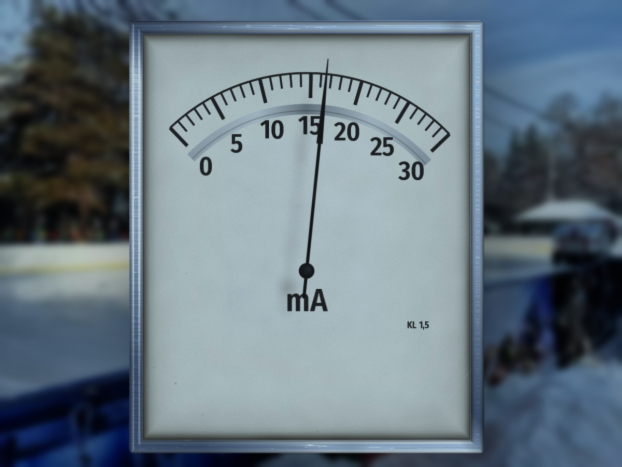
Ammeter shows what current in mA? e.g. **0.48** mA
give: **16.5** mA
